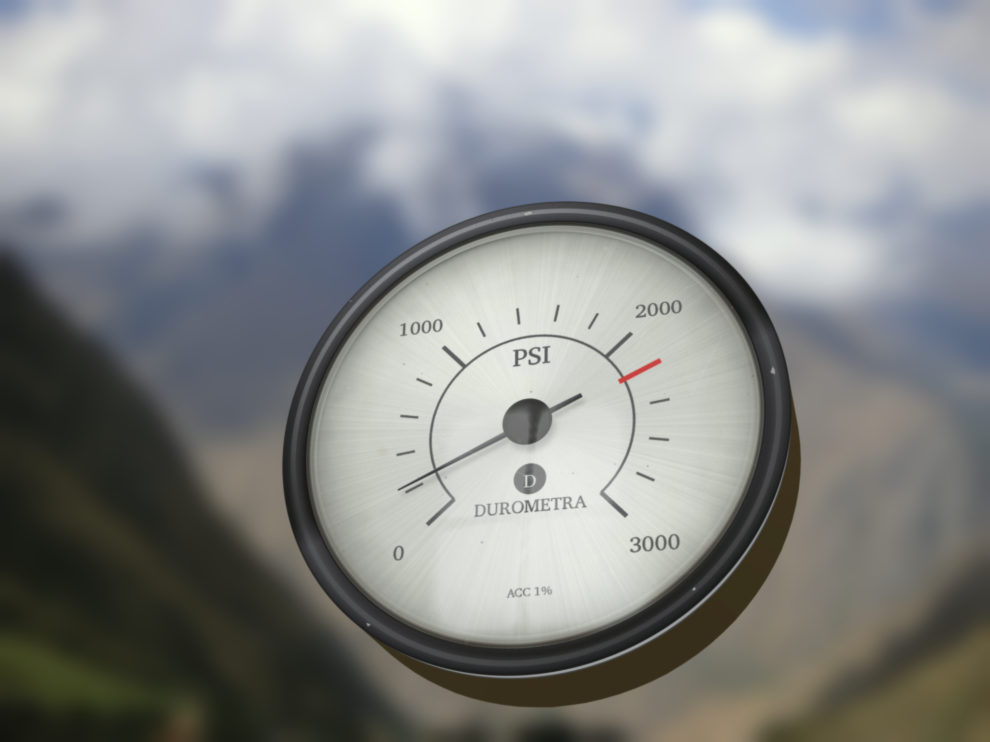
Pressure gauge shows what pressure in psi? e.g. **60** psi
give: **200** psi
